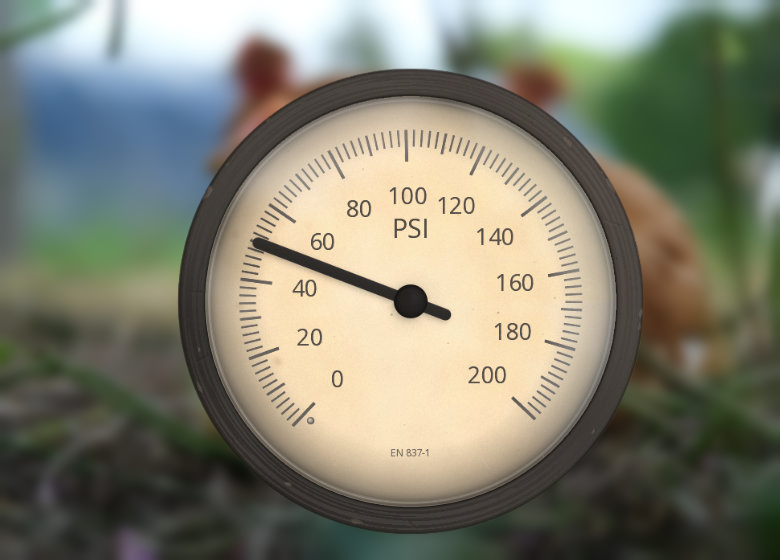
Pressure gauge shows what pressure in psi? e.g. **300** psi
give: **50** psi
